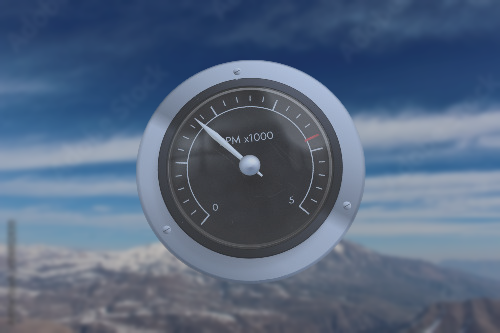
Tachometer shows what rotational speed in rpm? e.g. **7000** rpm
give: **1700** rpm
